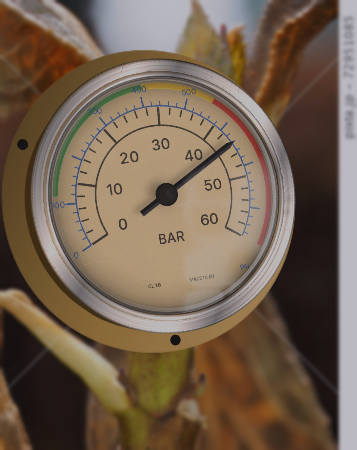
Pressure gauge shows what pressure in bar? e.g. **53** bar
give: **44** bar
